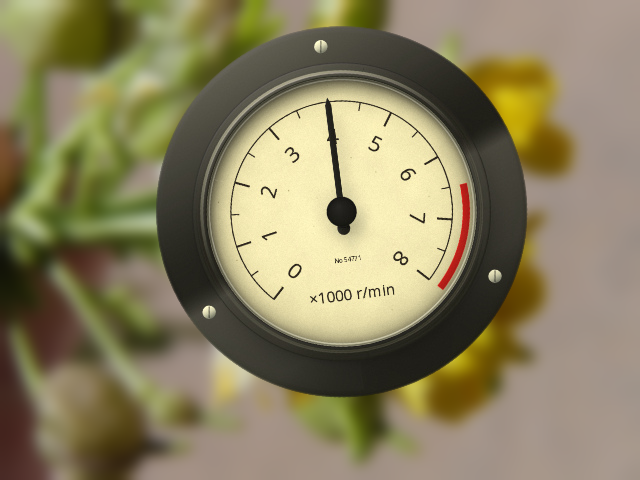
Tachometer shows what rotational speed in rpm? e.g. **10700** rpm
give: **4000** rpm
